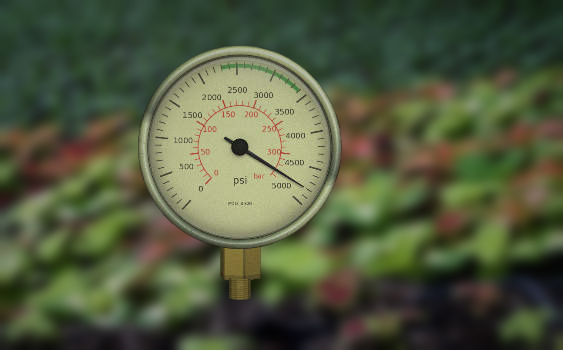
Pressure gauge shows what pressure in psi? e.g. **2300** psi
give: **4800** psi
